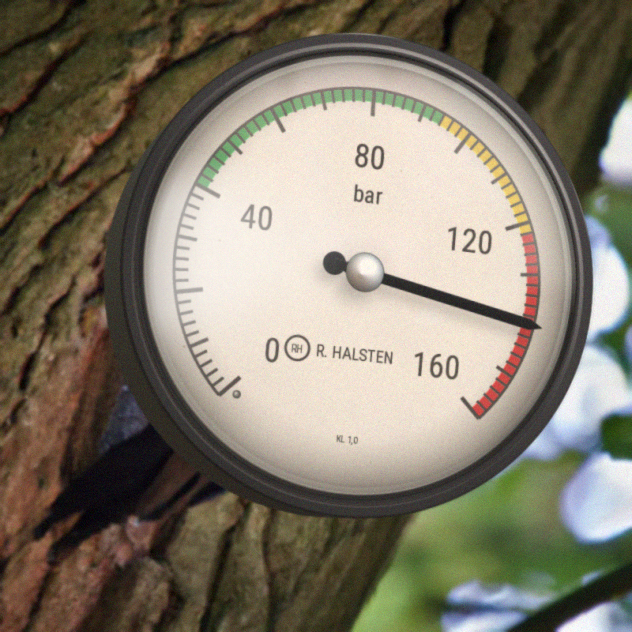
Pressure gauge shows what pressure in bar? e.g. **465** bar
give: **140** bar
